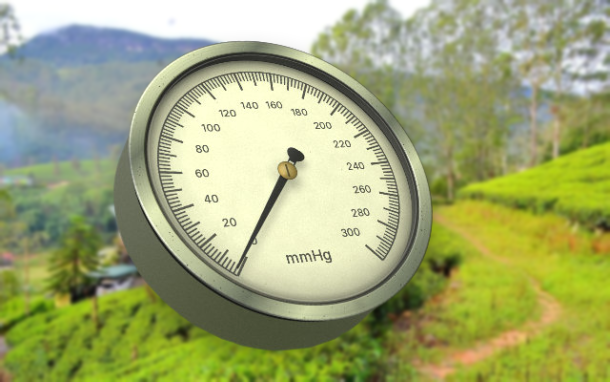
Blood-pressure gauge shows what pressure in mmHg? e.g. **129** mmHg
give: **2** mmHg
